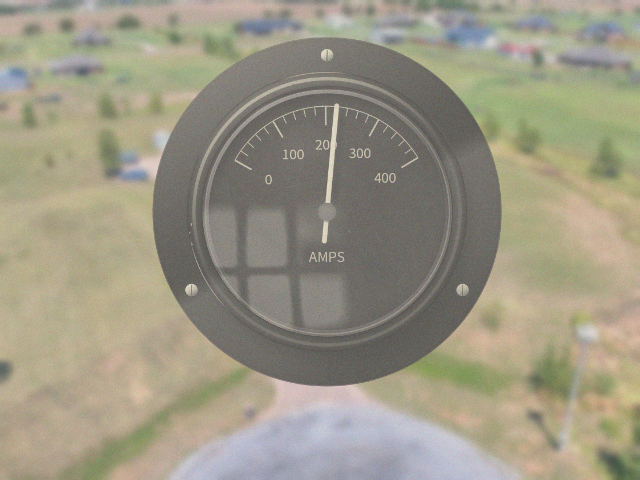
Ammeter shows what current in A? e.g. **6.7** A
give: **220** A
